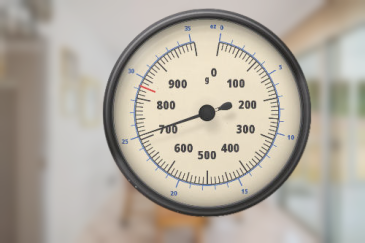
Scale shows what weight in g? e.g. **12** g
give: **710** g
